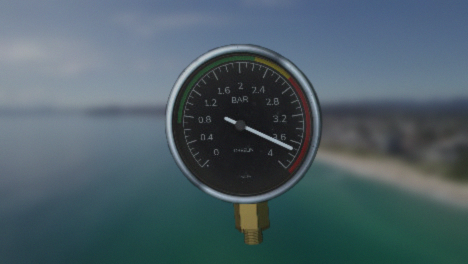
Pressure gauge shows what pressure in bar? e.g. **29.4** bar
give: **3.7** bar
